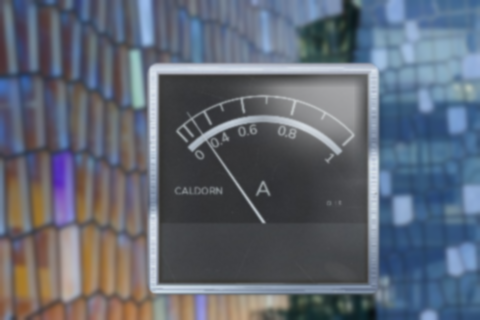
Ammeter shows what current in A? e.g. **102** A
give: **0.3** A
